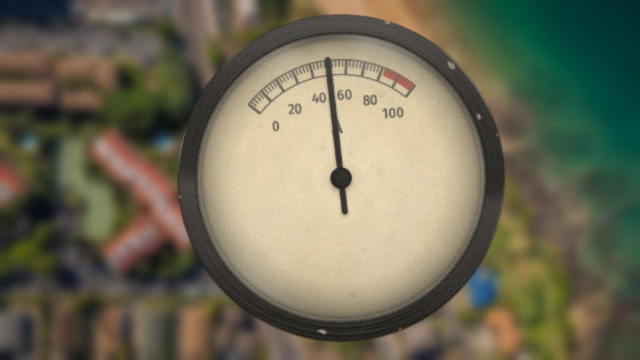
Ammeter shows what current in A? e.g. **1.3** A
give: **50** A
